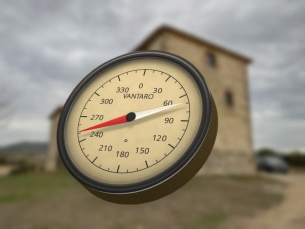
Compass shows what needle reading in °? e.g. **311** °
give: **250** °
